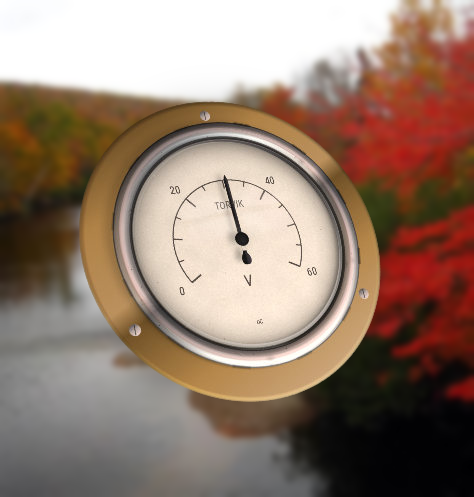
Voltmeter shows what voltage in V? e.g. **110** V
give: **30** V
